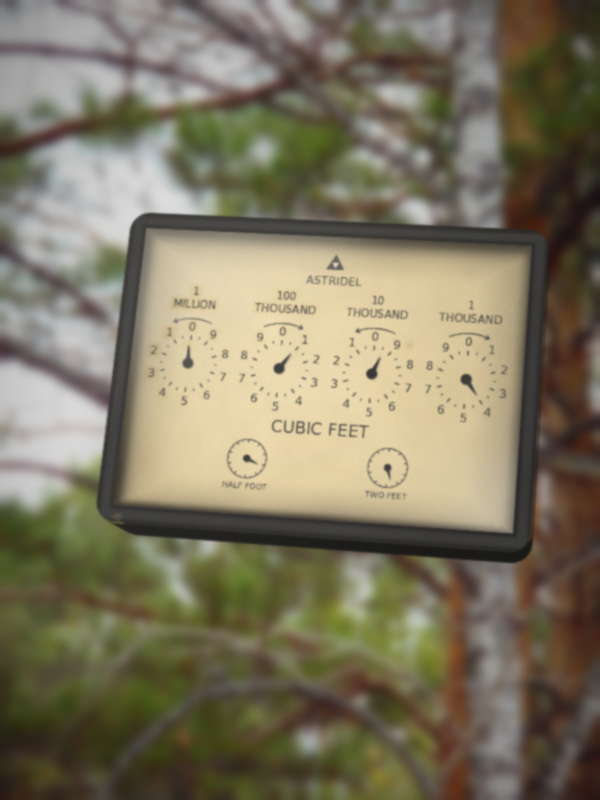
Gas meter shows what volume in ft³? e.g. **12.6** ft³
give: **9400** ft³
